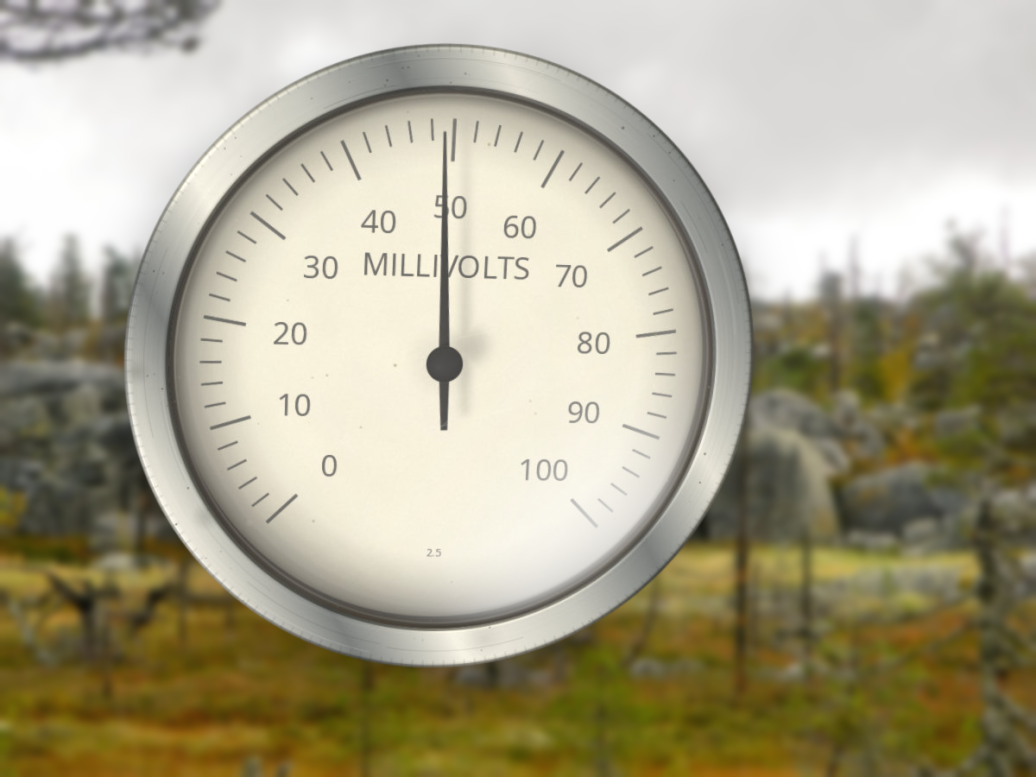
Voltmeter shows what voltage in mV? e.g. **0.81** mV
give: **49** mV
